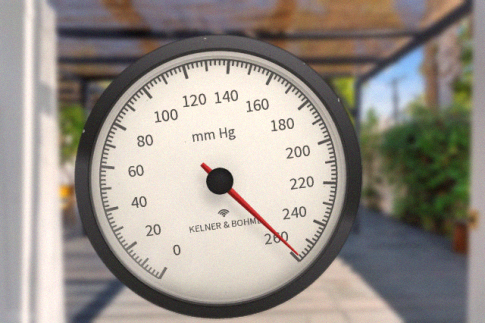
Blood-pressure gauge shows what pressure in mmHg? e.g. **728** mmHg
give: **258** mmHg
